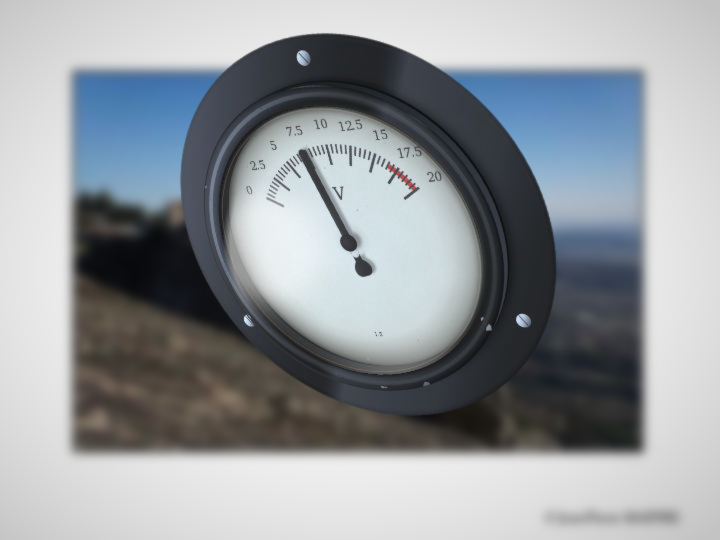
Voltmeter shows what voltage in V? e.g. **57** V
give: **7.5** V
